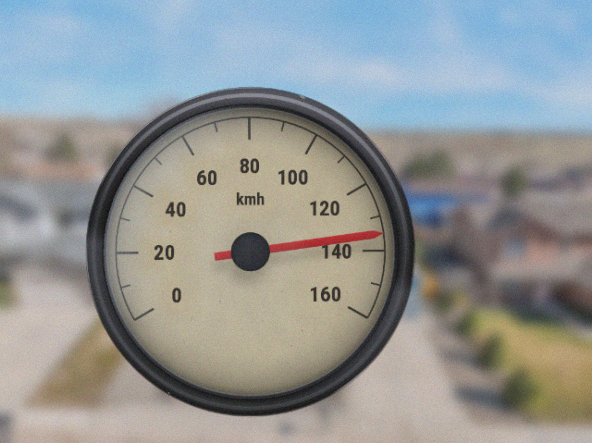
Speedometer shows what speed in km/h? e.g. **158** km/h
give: **135** km/h
